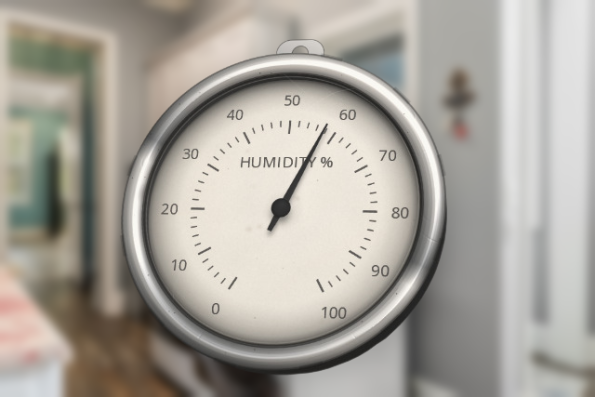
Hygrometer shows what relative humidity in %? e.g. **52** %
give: **58** %
